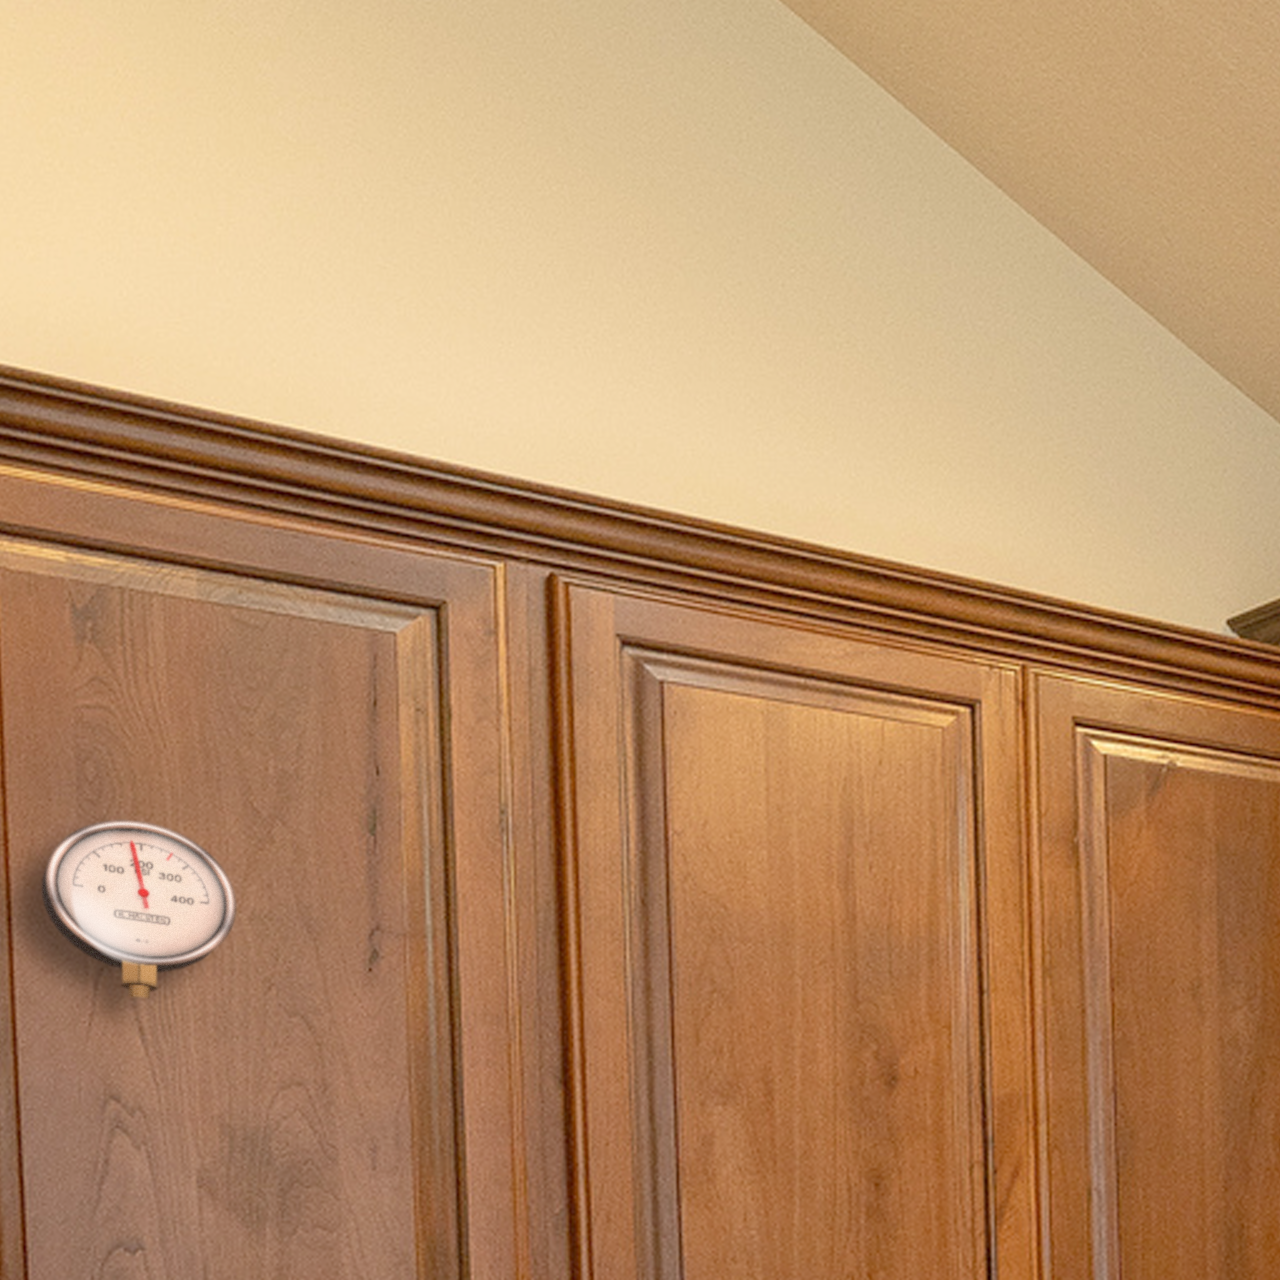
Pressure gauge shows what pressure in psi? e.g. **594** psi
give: **180** psi
